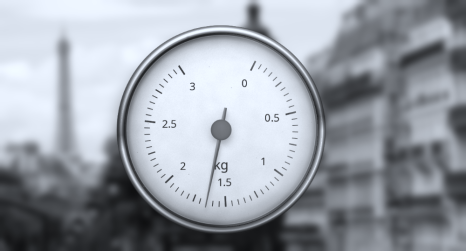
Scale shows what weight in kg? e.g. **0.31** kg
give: **1.65** kg
